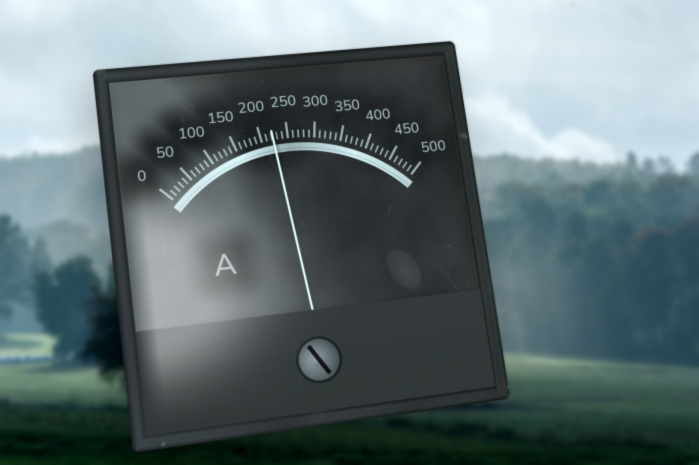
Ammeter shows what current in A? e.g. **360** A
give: **220** A
